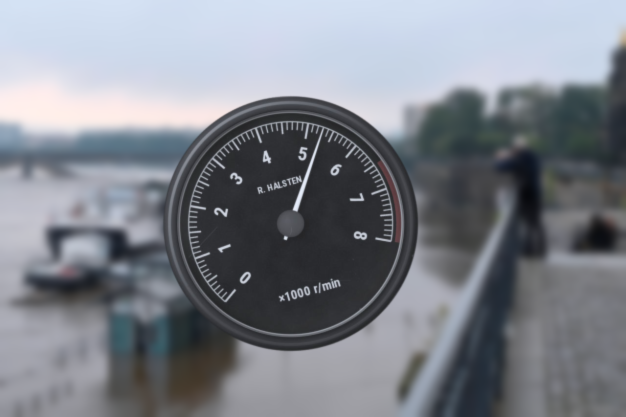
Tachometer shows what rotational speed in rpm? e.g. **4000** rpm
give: **5300** rpm
